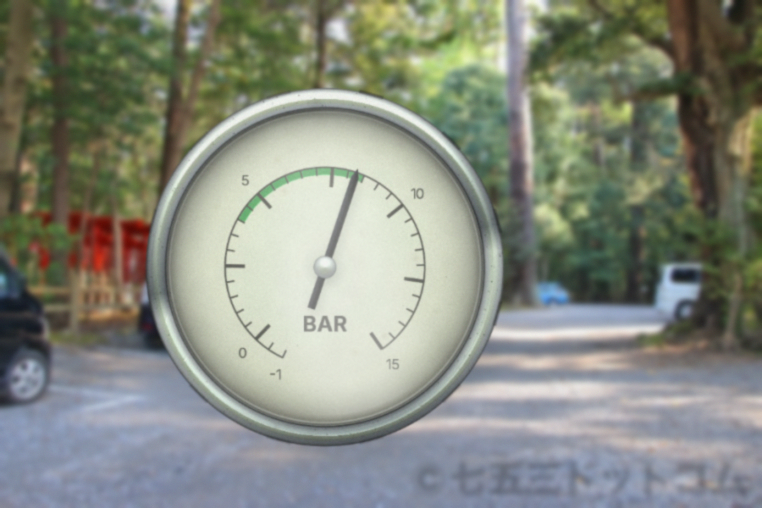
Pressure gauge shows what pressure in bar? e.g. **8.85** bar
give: **8.25** bar
